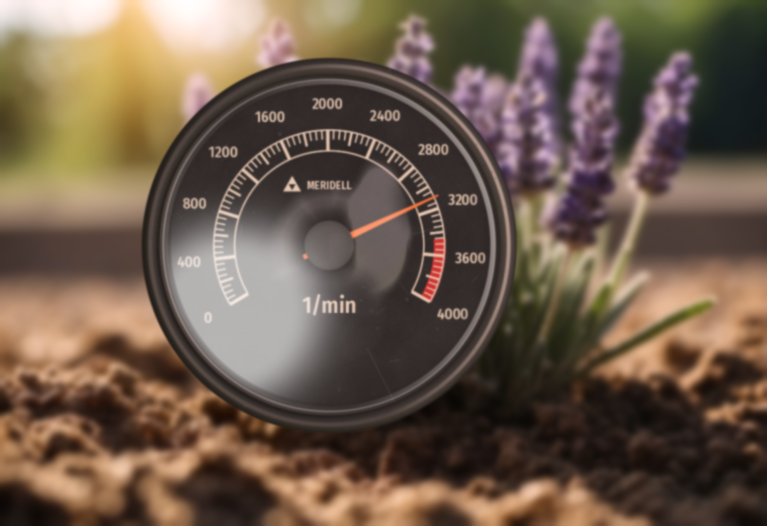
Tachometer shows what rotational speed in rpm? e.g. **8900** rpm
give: **3100** rpm
